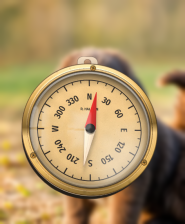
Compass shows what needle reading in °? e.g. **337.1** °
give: **10** °
